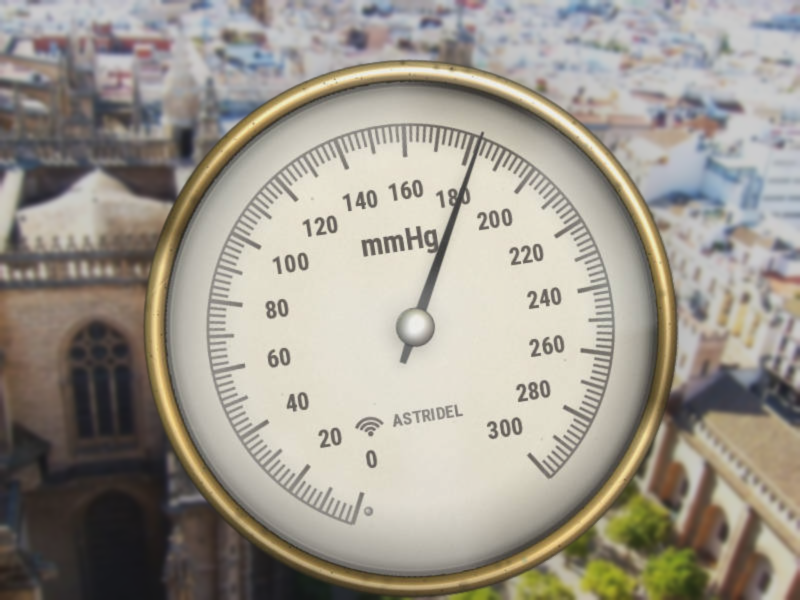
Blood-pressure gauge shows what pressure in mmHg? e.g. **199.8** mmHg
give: **182** mmHg
